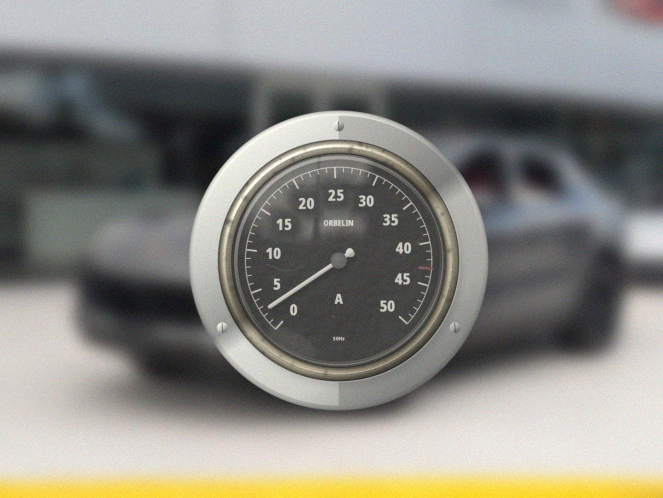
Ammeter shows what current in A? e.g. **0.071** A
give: **2.5** A
